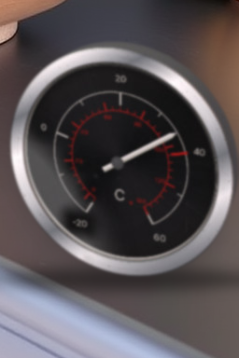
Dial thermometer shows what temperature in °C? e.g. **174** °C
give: **35** °C
